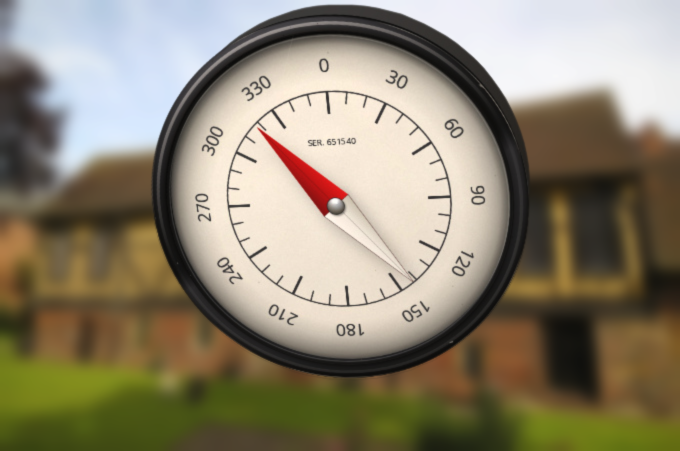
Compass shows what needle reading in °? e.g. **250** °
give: **320** °
